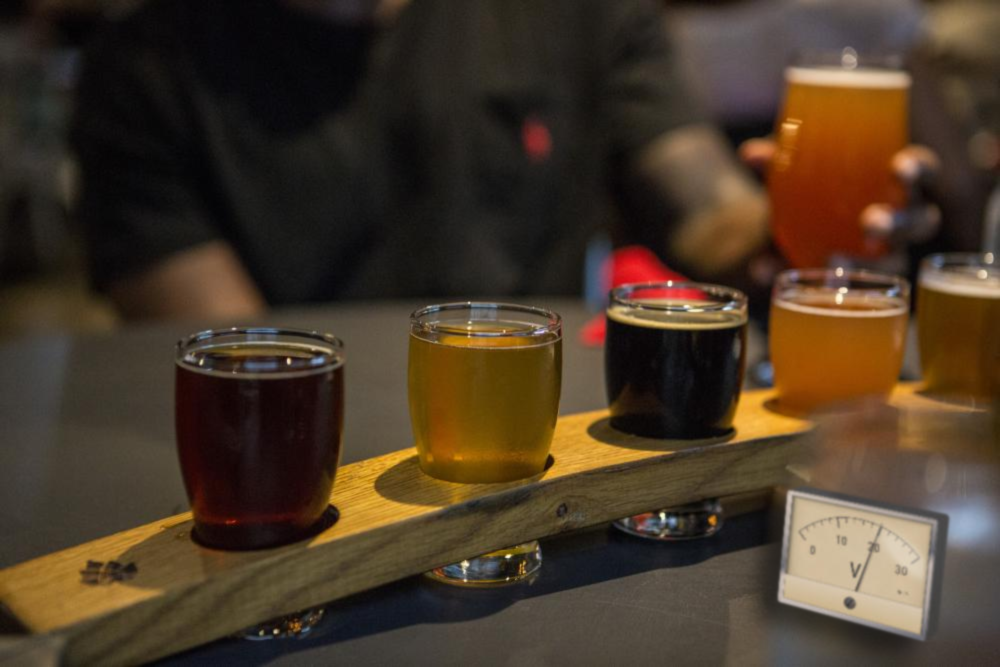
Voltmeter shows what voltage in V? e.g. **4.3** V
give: **20** V
